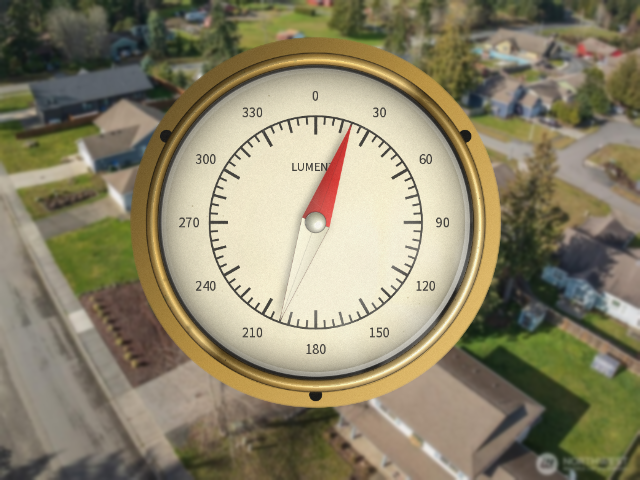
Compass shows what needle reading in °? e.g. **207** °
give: **20** °
